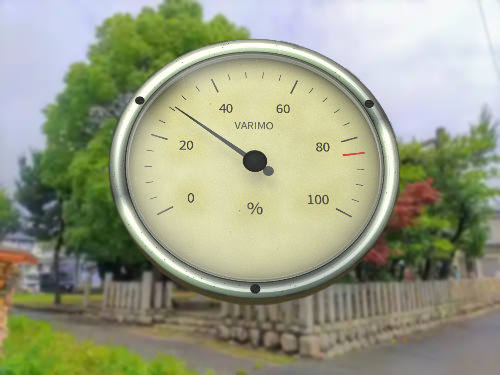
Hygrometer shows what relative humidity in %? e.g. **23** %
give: **28** %
